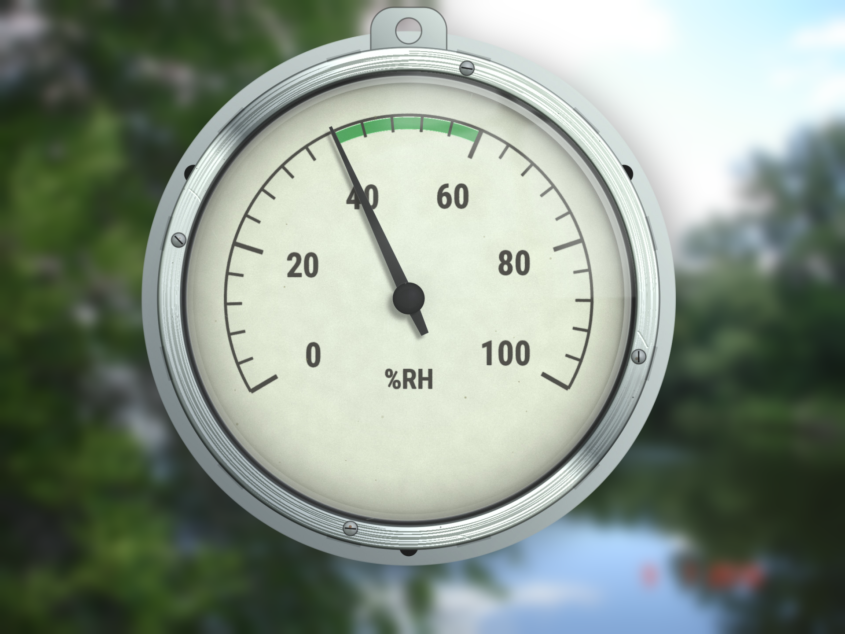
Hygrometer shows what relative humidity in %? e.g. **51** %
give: **40** %
